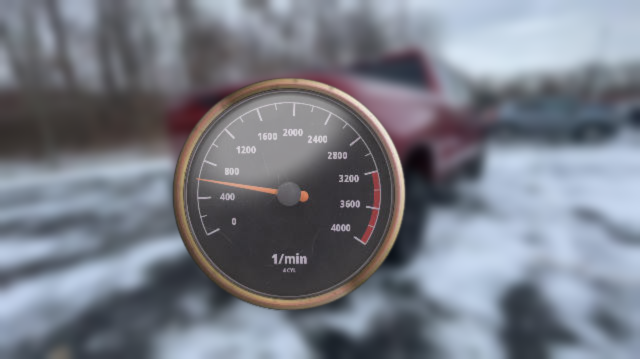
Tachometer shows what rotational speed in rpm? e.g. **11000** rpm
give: **600** rpm
